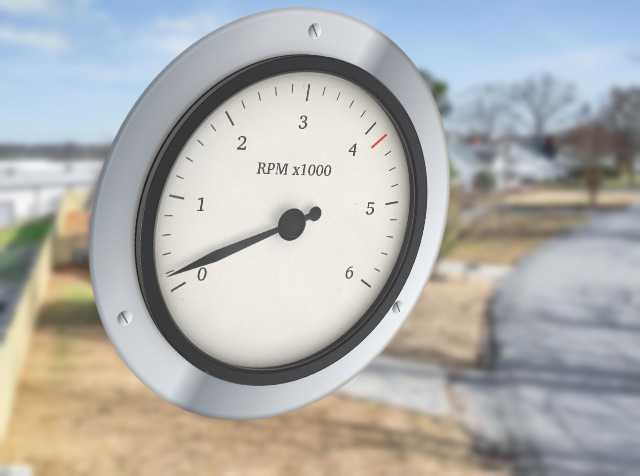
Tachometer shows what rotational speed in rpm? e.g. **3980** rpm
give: **200** rpm
